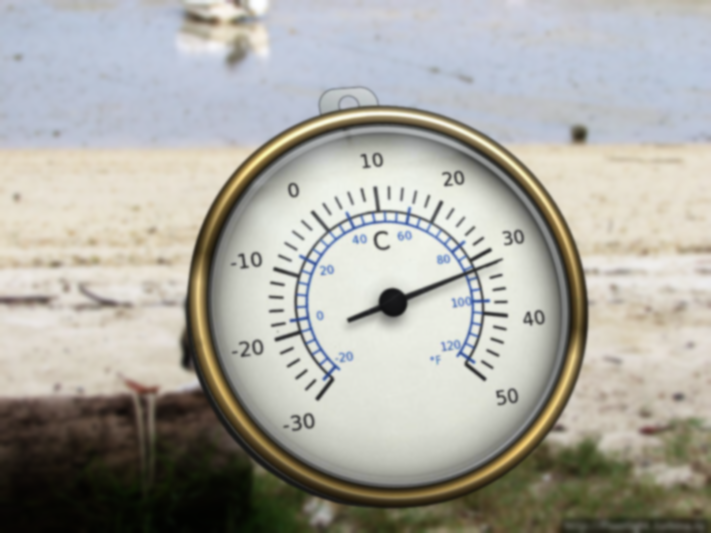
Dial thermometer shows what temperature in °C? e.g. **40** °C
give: **32** °C
